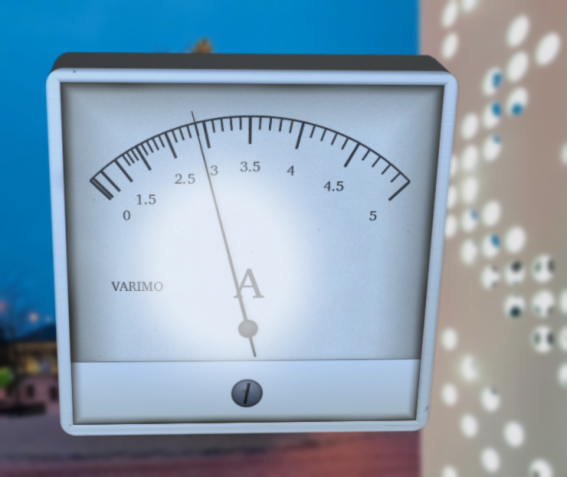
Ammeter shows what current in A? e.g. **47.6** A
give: **2.9** A
